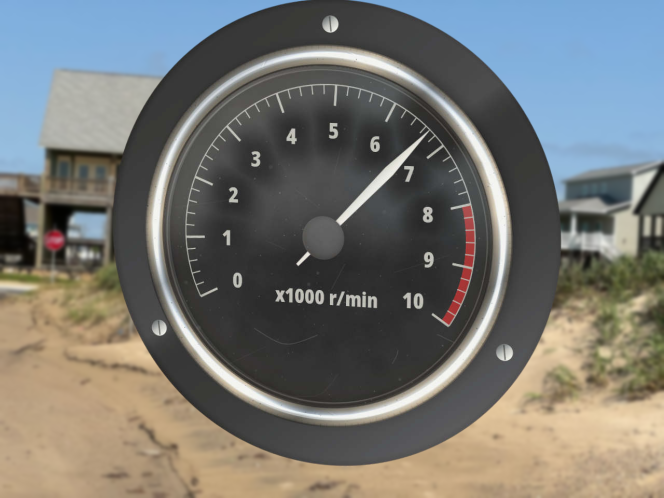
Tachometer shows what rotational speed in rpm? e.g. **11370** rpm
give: **6700** rpm
